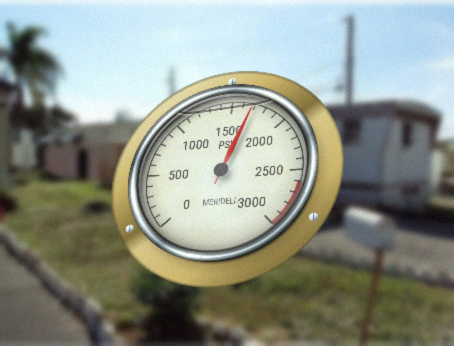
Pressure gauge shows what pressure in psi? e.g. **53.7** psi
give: **1700** psi
